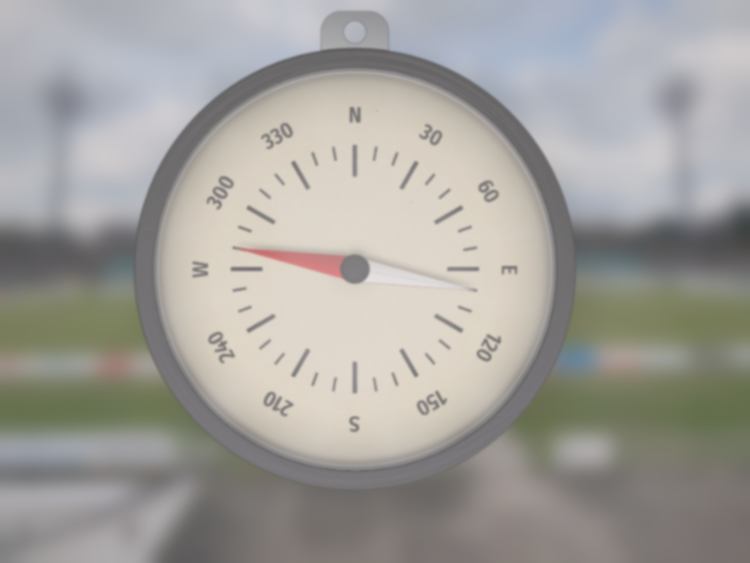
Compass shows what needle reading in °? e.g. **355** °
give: **280** °
